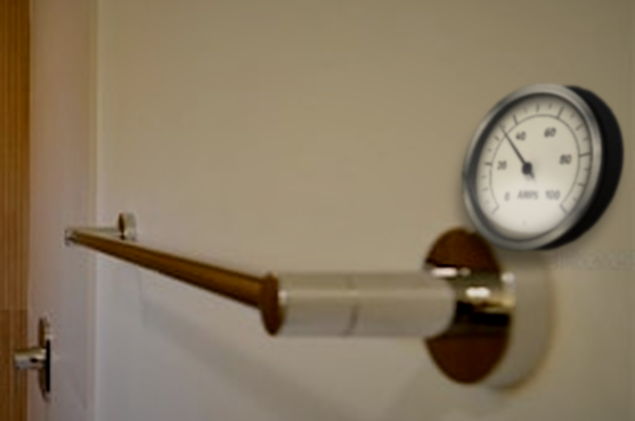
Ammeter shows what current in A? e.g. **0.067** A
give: **35** A
